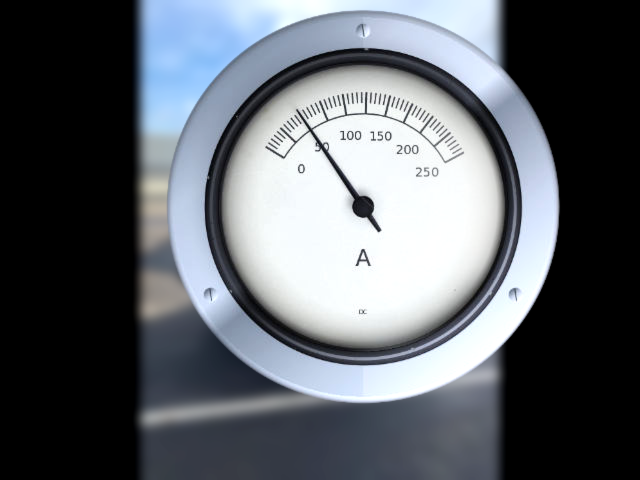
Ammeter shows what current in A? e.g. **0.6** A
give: **50** A
